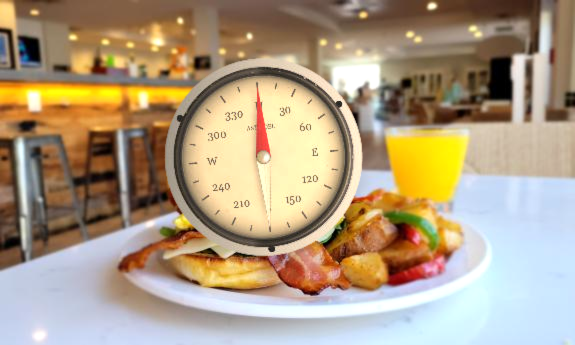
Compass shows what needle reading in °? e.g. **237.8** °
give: **0** °
